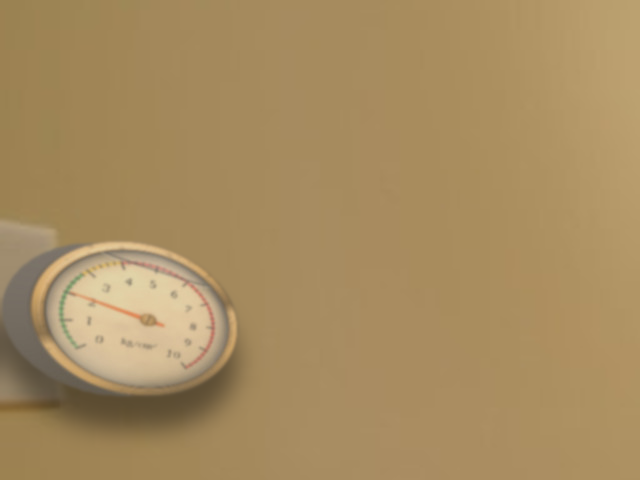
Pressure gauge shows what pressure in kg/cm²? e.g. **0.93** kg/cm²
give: **2** kg/cm²
